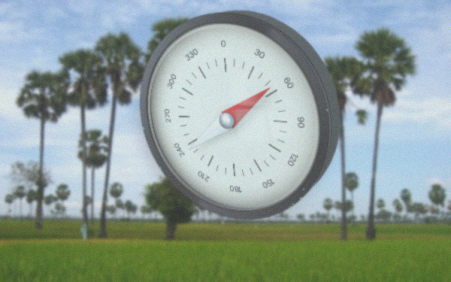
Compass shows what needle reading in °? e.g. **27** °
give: **55** °
